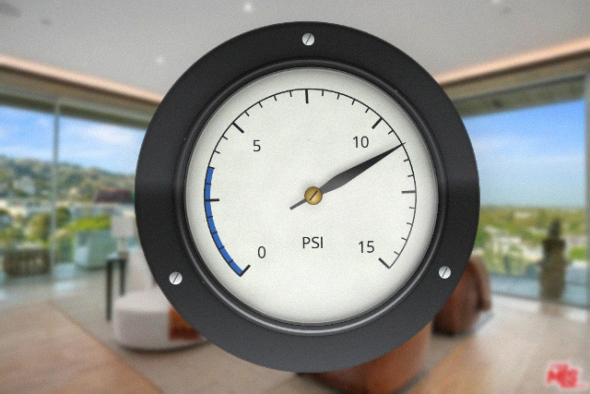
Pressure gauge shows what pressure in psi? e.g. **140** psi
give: **11** psi
